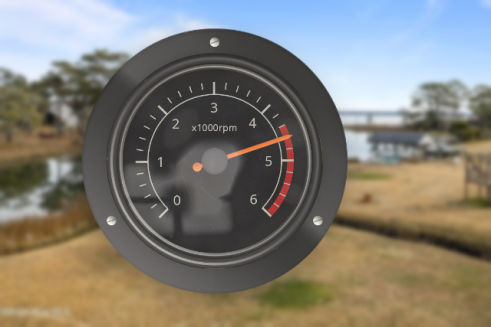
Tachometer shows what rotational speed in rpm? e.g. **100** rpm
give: **4600** rpm
